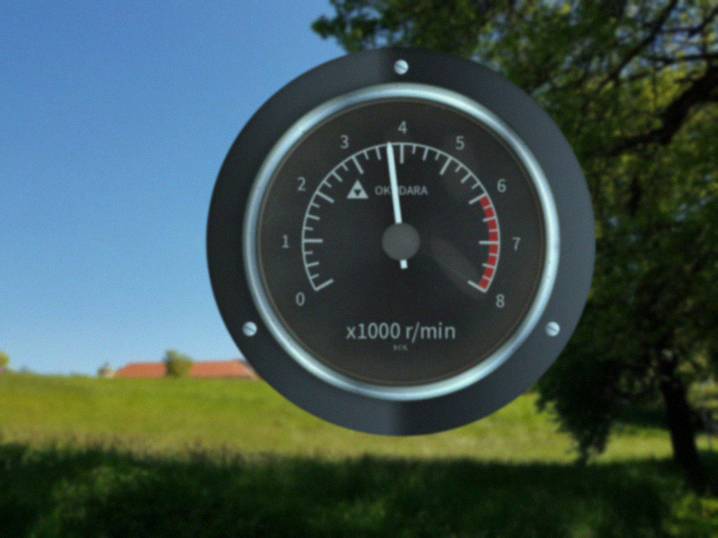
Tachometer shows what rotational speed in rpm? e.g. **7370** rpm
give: **3750** rpm
